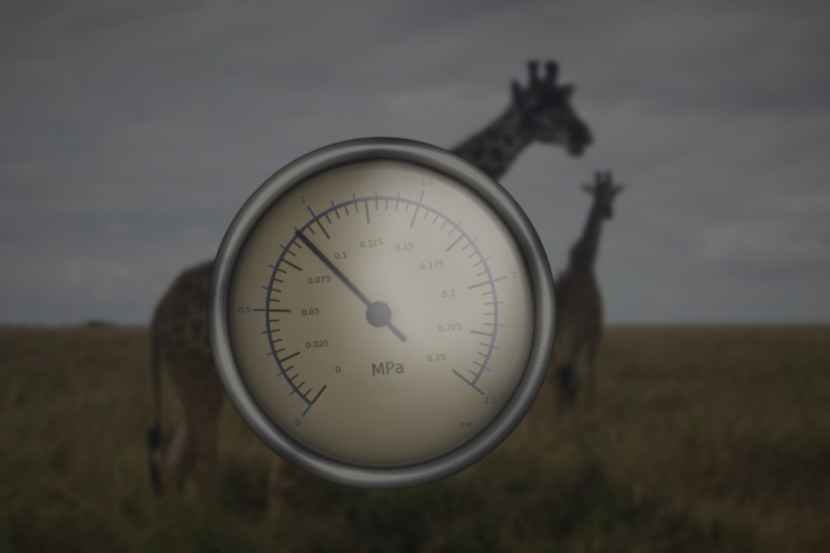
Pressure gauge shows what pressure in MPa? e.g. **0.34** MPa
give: **0.09** MPa
